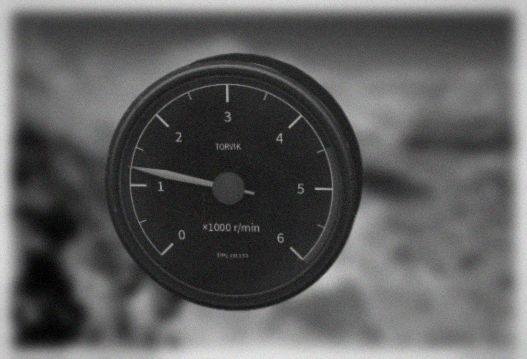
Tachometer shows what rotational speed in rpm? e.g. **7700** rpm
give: **1250** rpm
